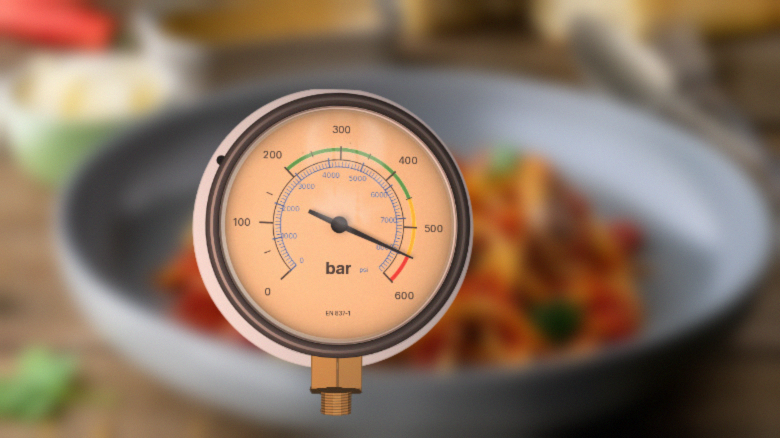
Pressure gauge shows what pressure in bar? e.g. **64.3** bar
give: **550** bar
